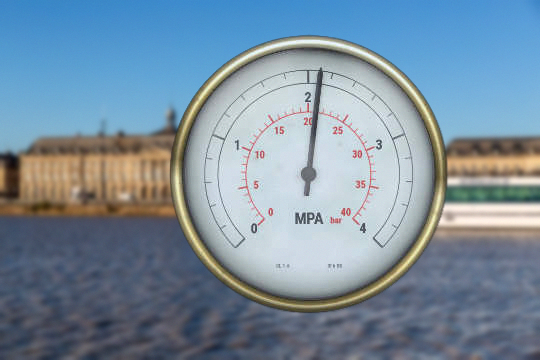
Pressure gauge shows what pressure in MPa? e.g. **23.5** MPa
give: **2.1** MPa
